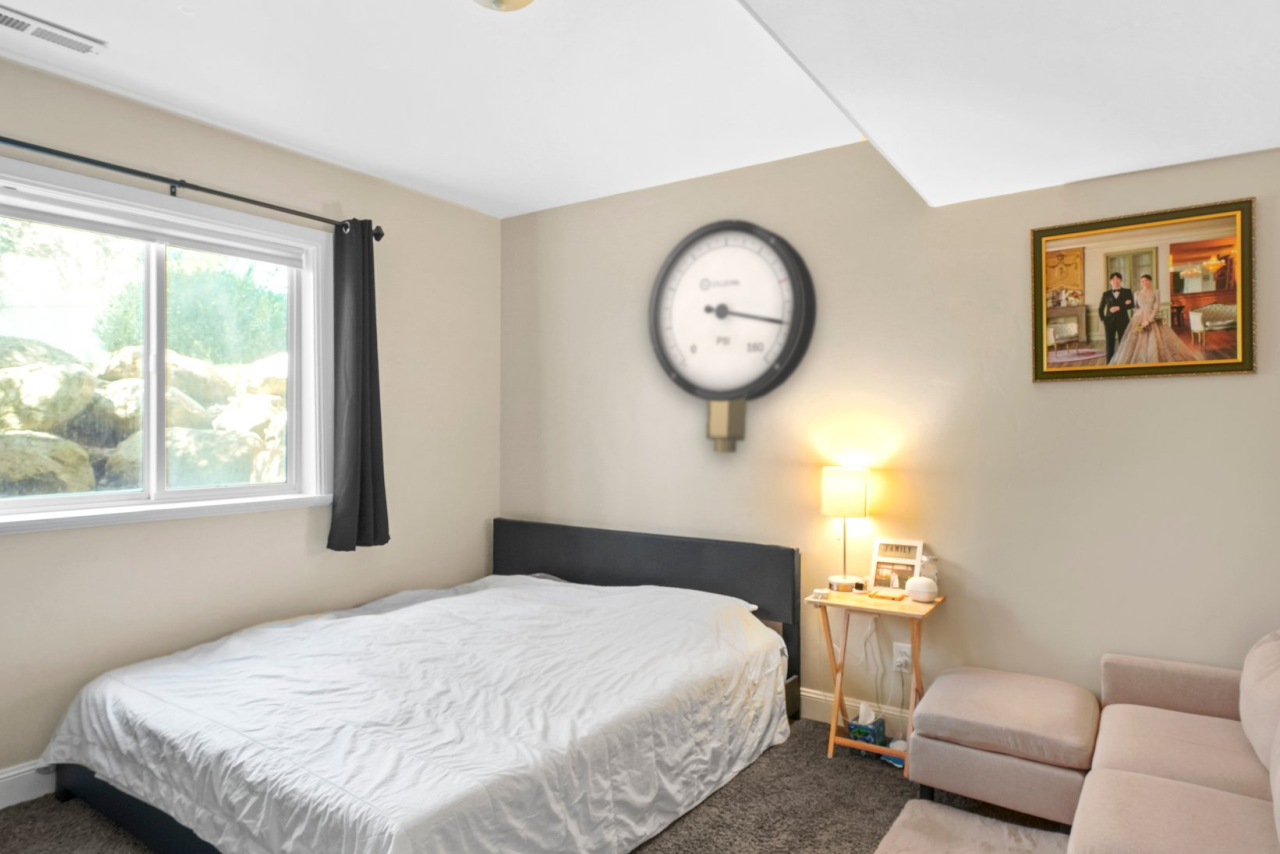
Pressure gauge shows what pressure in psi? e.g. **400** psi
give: **140** psi
